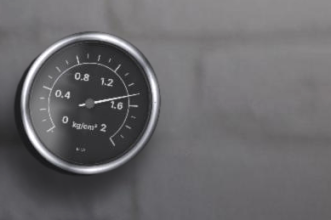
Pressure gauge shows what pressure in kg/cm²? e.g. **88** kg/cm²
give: **1.5** kg/cm²
